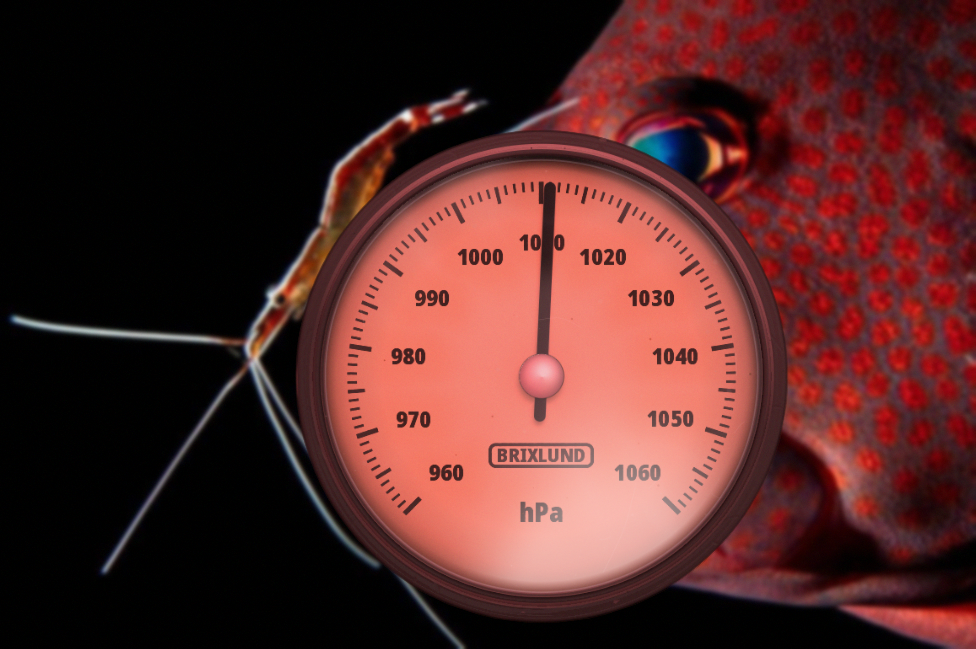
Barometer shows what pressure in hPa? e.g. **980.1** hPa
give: **1011** hPa
